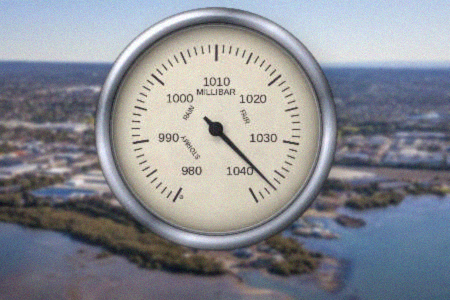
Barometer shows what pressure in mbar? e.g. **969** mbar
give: **1037** mbar
